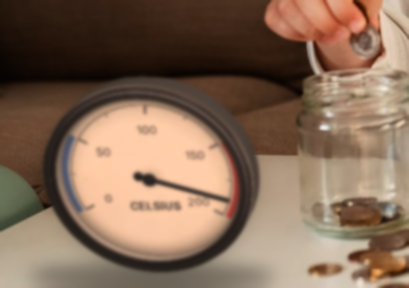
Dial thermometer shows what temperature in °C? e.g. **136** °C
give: **187.5** °C
